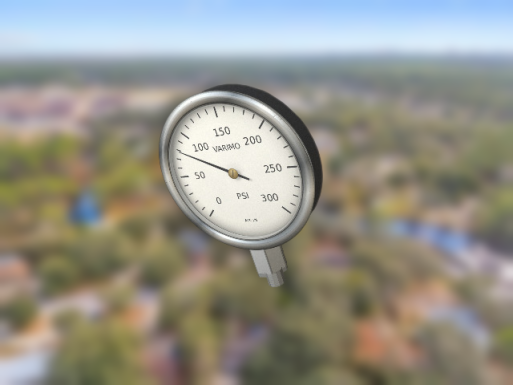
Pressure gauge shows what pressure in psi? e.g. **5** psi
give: **80** psi
